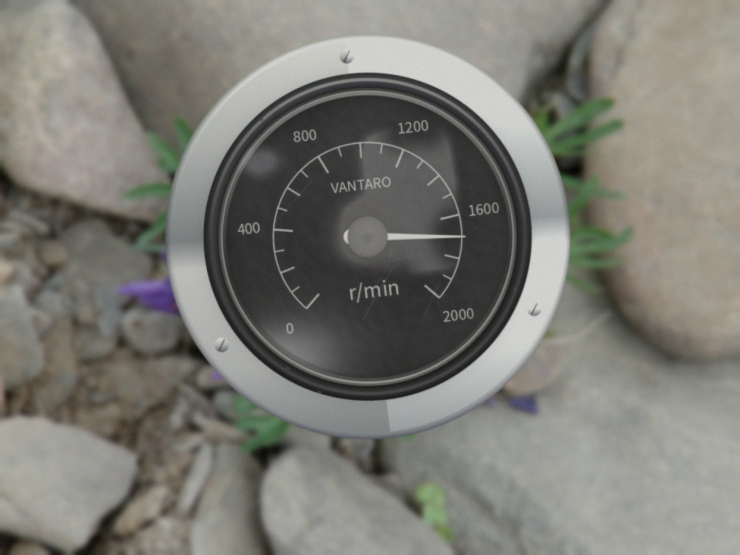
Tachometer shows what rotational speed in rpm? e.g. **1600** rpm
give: **1700** rpm
